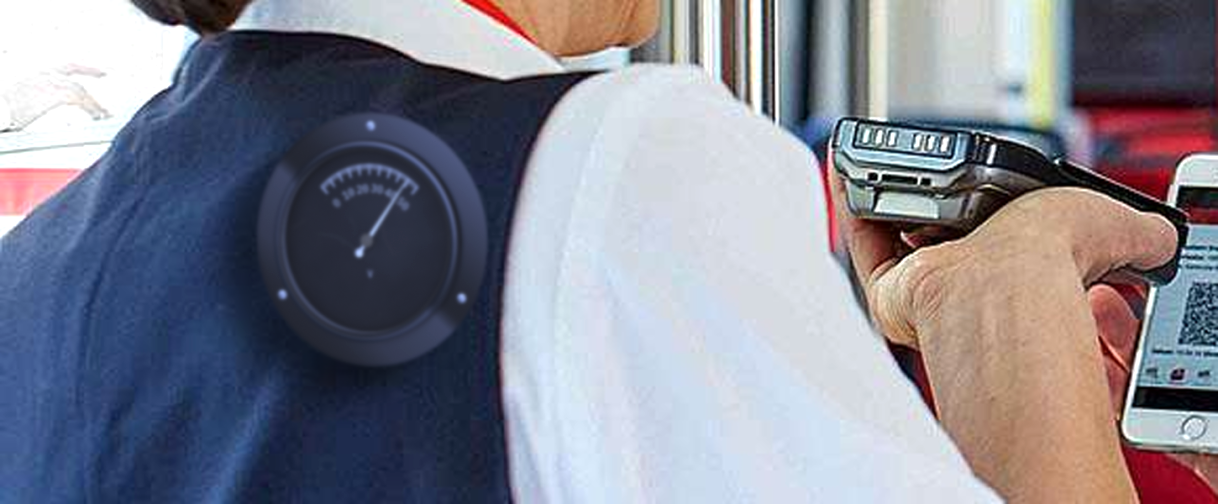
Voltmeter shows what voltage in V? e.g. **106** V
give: **45** V
